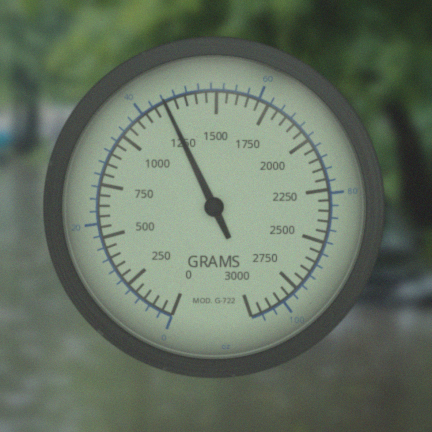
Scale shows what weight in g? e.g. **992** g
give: **1250** g
